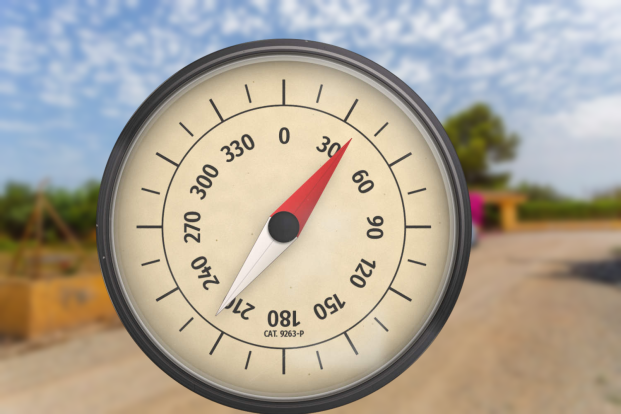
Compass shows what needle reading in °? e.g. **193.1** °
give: **37.5** °
